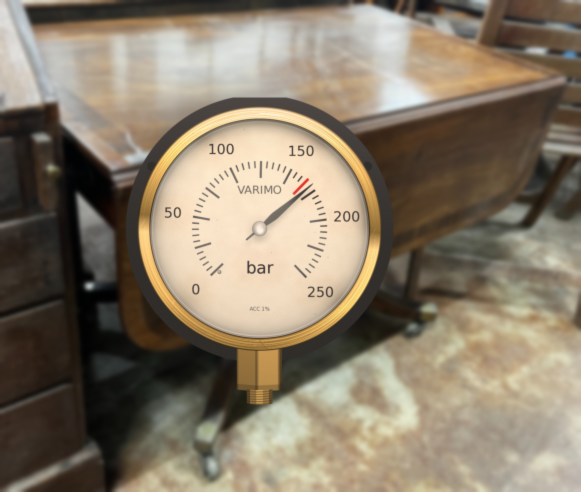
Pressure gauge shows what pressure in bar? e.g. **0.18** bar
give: **170** bar
